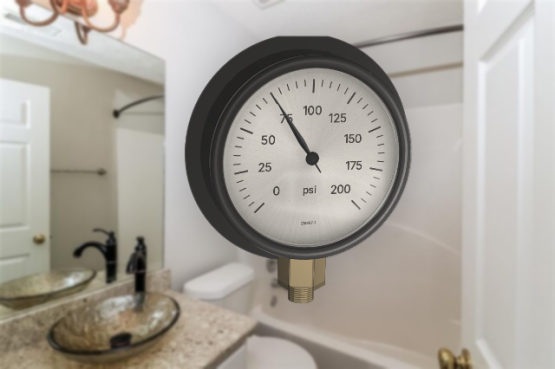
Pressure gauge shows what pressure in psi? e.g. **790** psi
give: **75** psi
